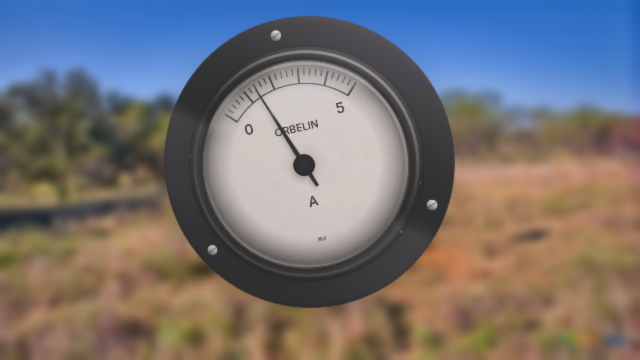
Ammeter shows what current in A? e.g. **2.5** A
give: **1.4** A
